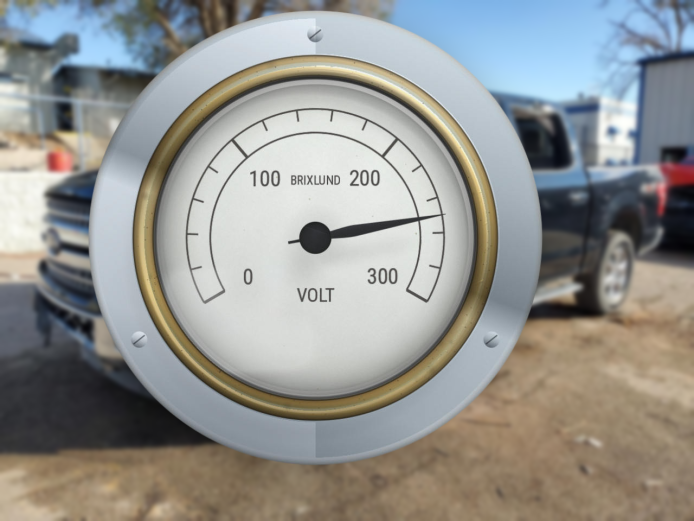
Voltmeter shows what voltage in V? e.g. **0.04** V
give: **250** V
